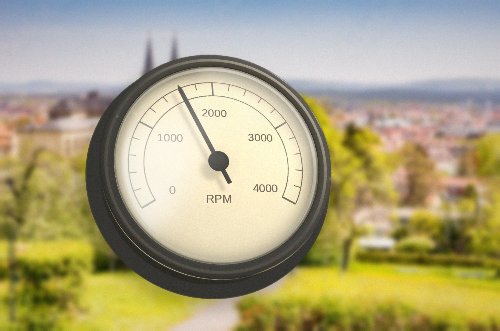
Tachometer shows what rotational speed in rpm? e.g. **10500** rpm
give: **1600** rpm
